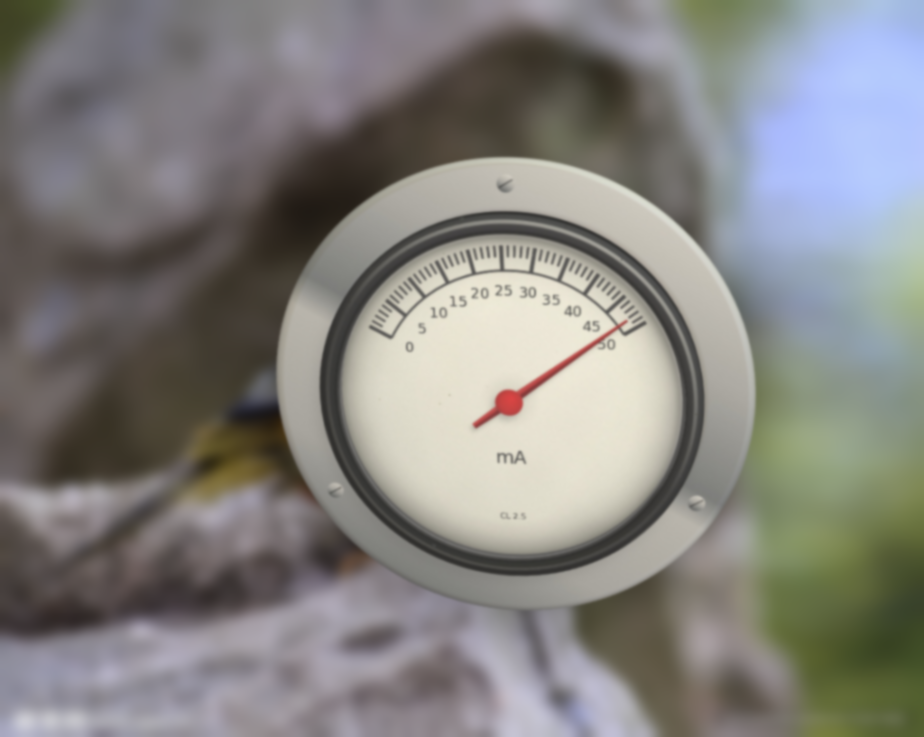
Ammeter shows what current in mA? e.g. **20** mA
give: **48** mA
